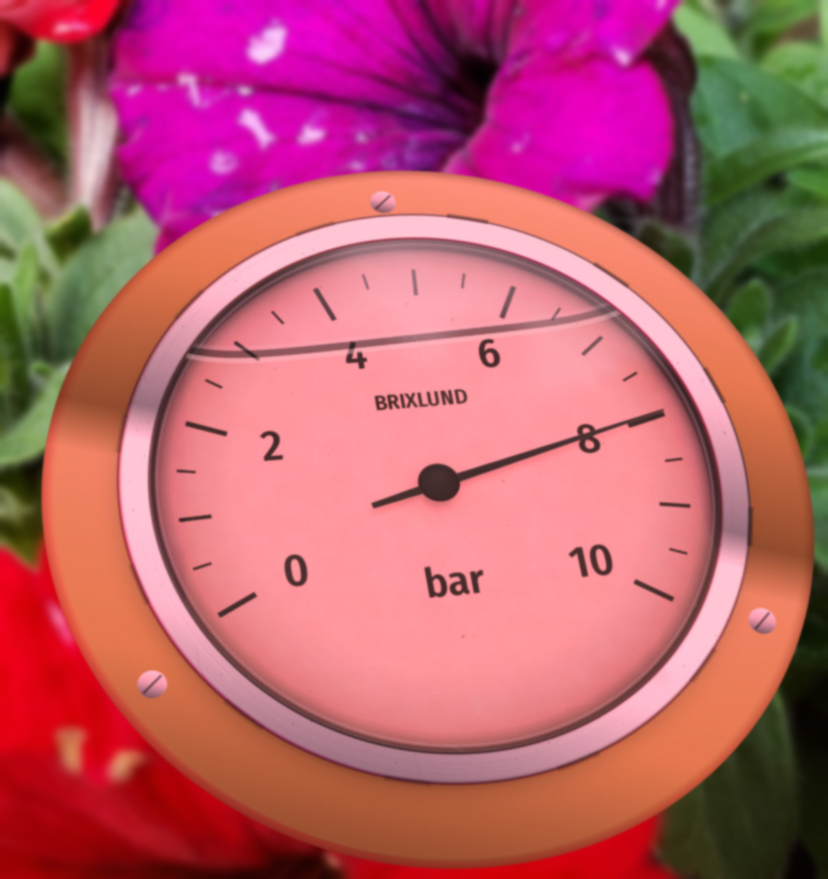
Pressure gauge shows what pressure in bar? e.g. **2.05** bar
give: **8** bar
